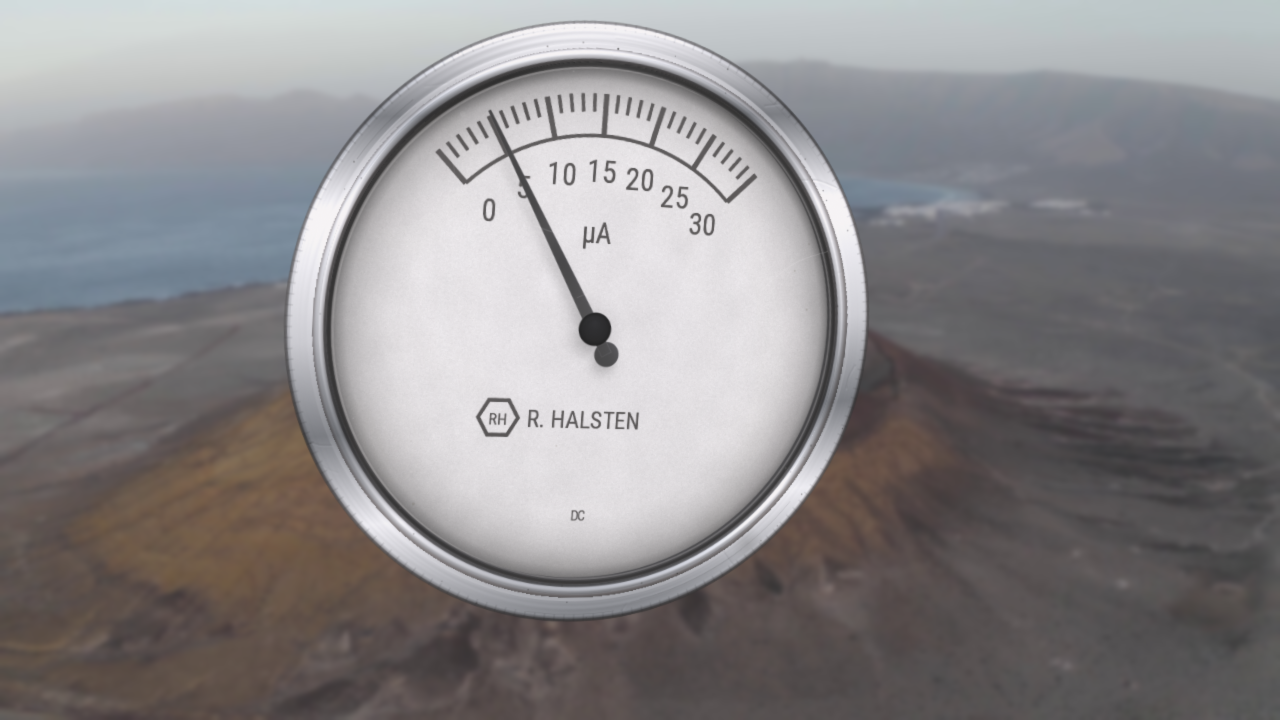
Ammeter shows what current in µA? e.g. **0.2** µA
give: **5** µA
